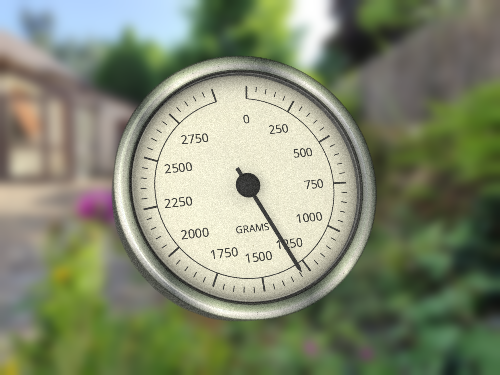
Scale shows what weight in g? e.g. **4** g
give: **1300** g
